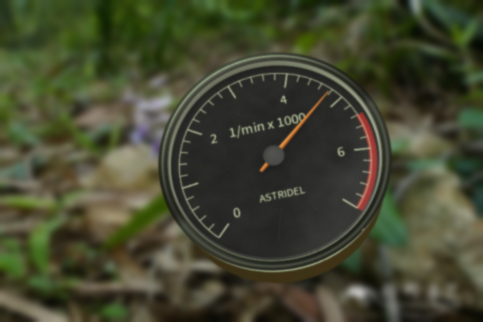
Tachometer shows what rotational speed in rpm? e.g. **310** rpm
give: **4800** rpm
